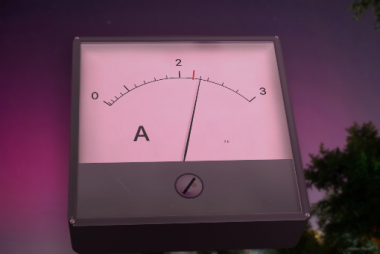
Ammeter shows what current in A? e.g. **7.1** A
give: **2.3** A
